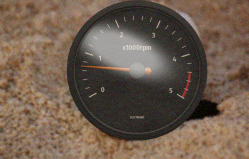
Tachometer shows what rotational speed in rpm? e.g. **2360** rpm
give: **700** rpm
